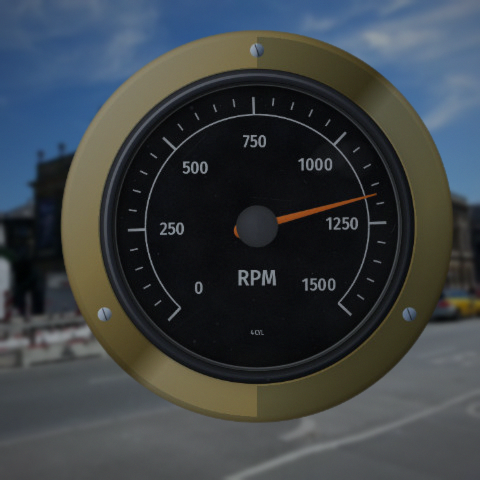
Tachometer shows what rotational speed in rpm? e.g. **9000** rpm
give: **1175** rpm
